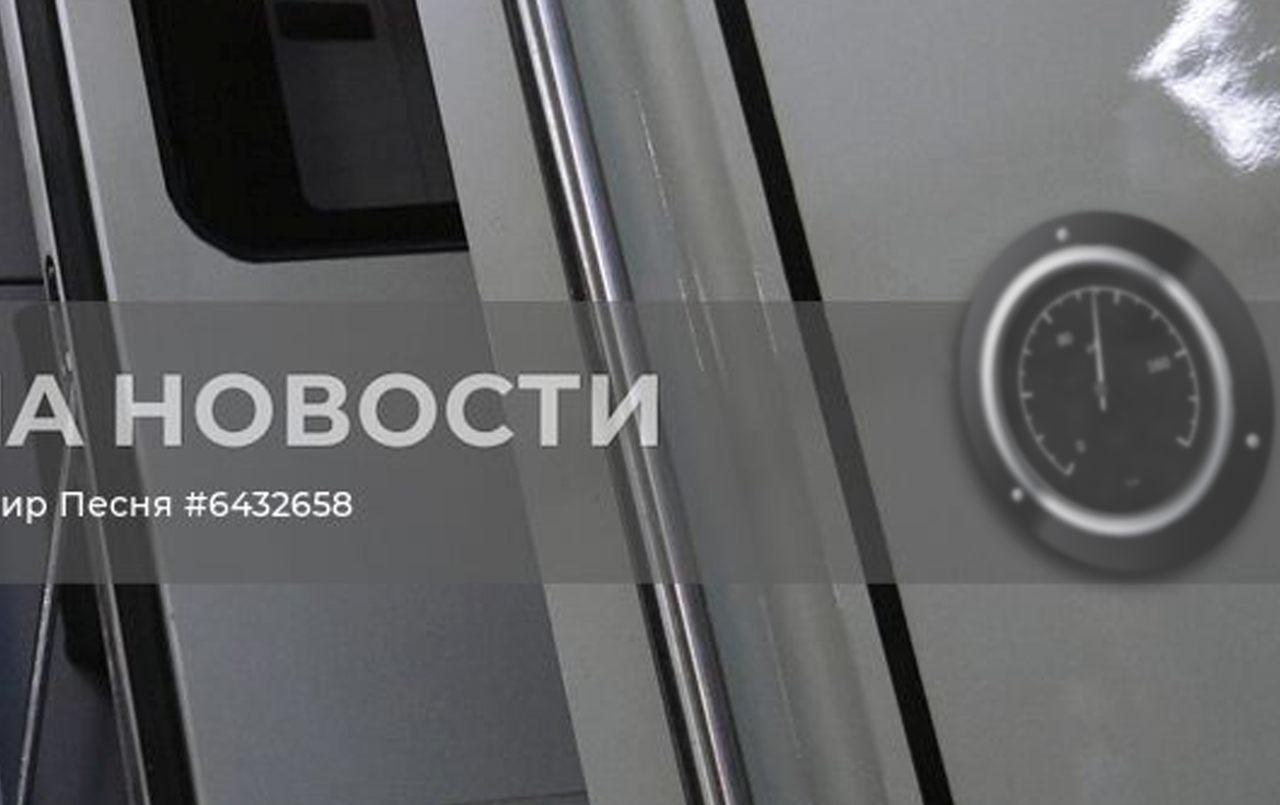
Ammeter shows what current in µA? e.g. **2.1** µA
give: **110** µA
